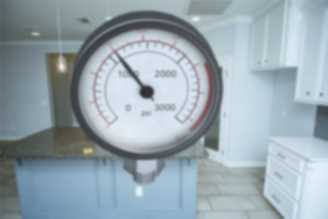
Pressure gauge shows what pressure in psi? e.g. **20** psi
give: **1100** psi
